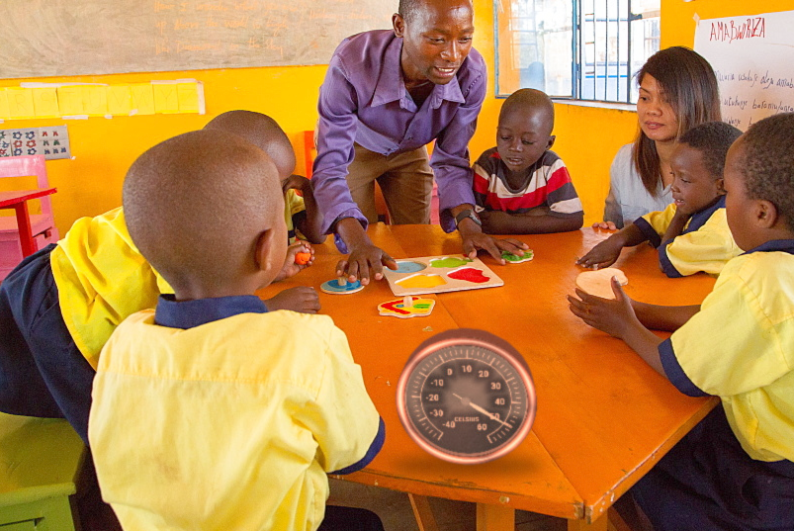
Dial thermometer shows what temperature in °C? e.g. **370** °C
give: **50** °C
